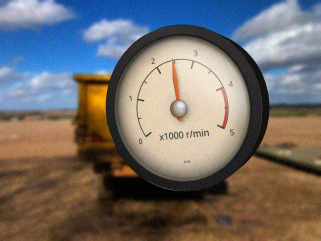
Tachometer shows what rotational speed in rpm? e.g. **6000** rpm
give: **2500** rpm
